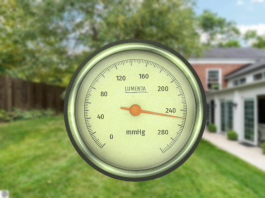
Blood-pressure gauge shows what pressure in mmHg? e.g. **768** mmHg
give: **250** mmHg
